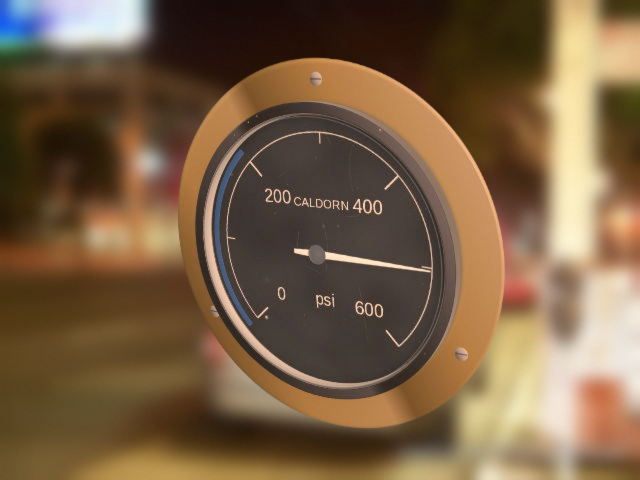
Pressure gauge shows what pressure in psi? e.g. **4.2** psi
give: **500** psi
